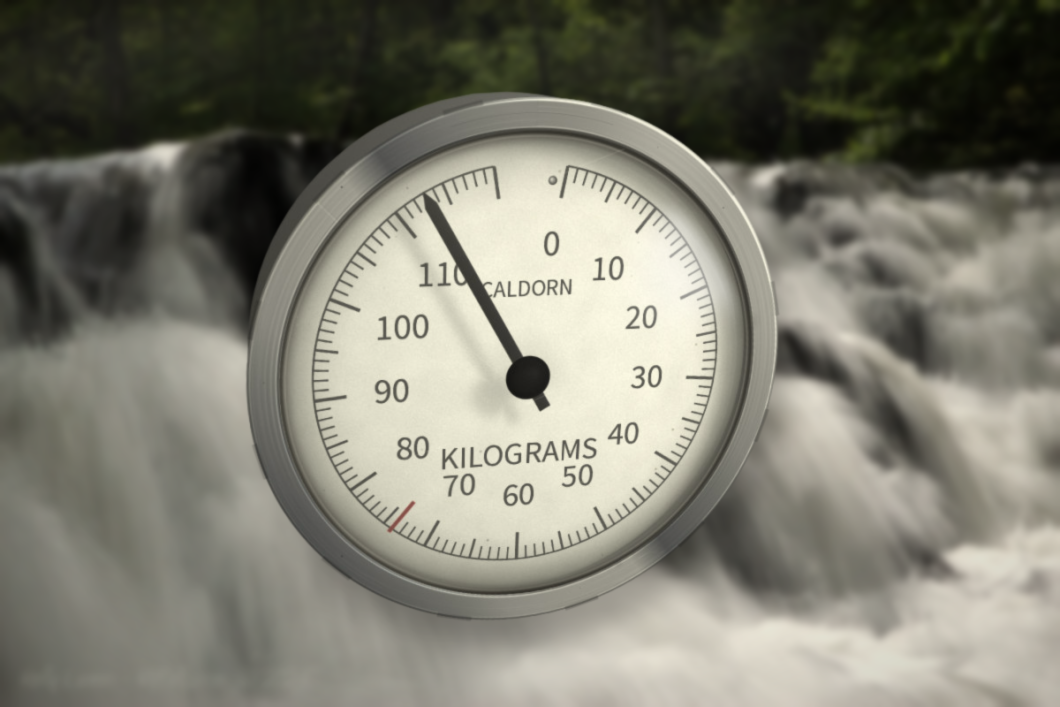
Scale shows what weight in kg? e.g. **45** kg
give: **113** kg
